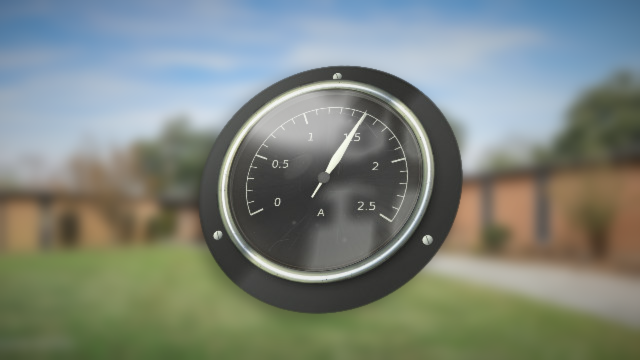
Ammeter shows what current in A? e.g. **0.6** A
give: **1.5** A
